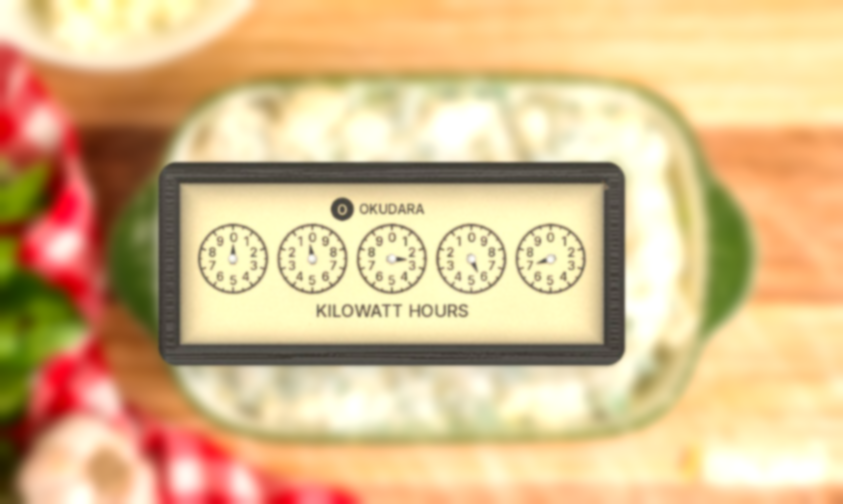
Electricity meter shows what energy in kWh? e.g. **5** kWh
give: **257** kWh
